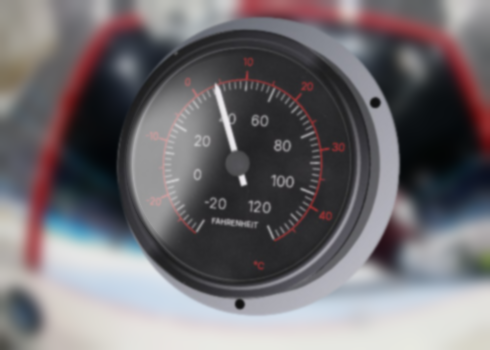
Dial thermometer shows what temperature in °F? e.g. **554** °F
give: **40** °F
